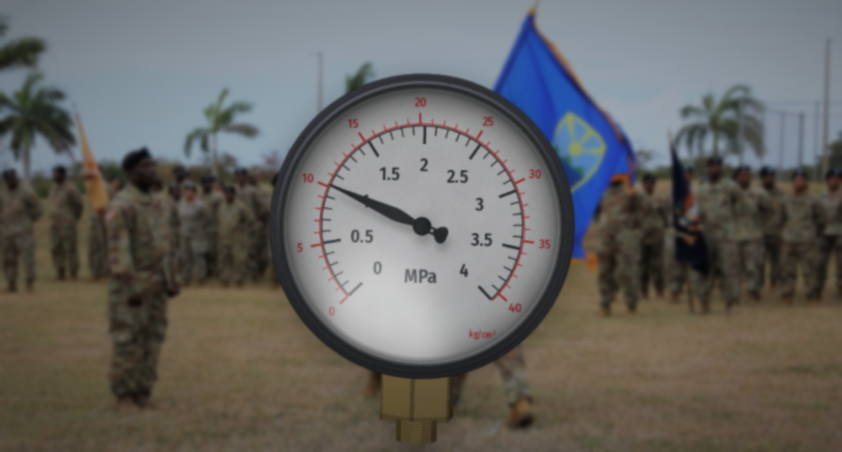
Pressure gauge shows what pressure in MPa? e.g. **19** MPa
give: **1** MPa
